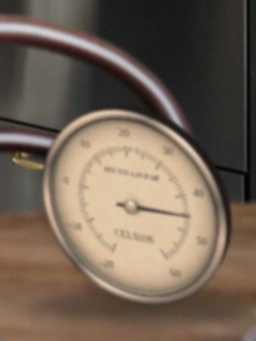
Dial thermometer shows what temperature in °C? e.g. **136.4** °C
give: **45** °C
